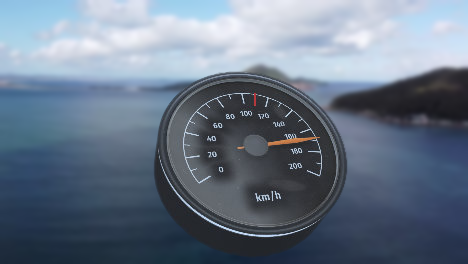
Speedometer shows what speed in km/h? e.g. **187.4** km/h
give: **170** km/h
